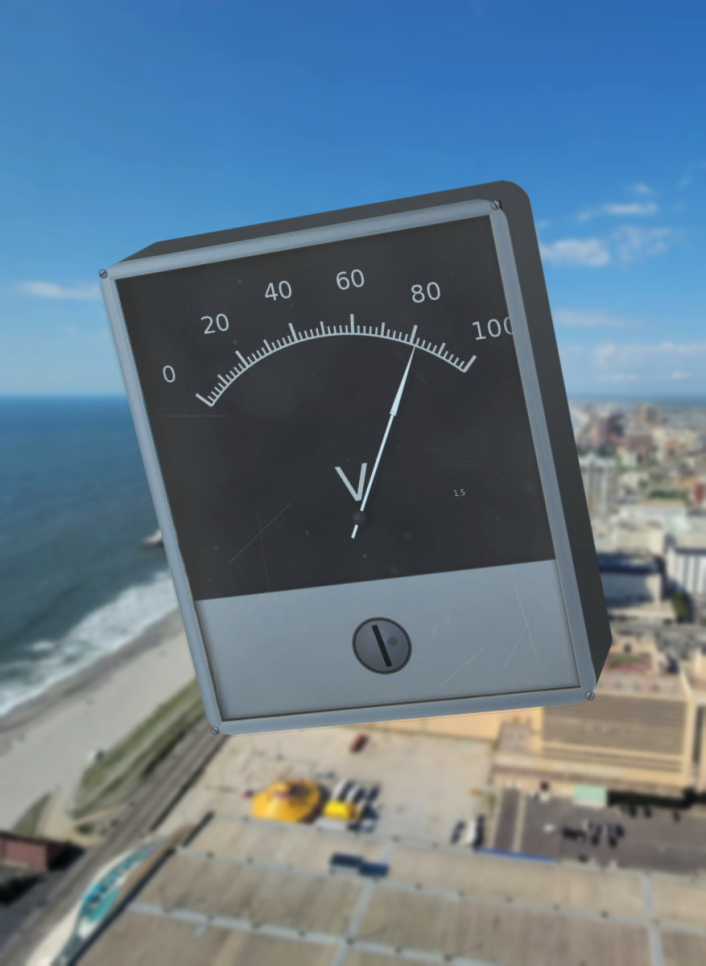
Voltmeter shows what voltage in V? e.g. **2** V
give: **82** V
